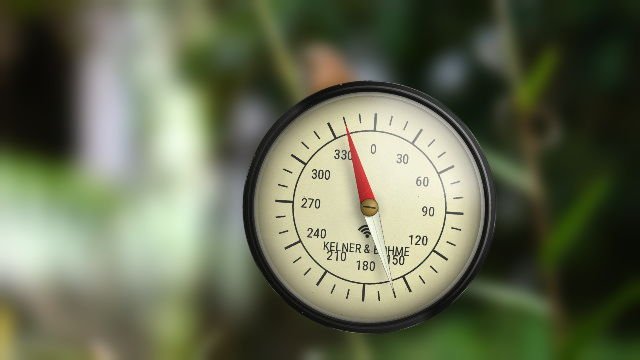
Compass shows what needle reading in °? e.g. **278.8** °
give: **340** °
